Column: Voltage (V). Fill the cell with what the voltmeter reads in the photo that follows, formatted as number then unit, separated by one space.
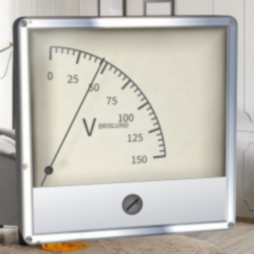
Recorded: 45 V
